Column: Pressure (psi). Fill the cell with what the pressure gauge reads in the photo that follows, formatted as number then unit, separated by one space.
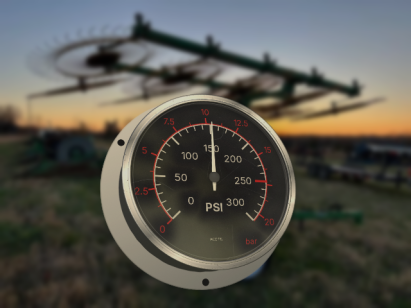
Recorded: 150 psi
